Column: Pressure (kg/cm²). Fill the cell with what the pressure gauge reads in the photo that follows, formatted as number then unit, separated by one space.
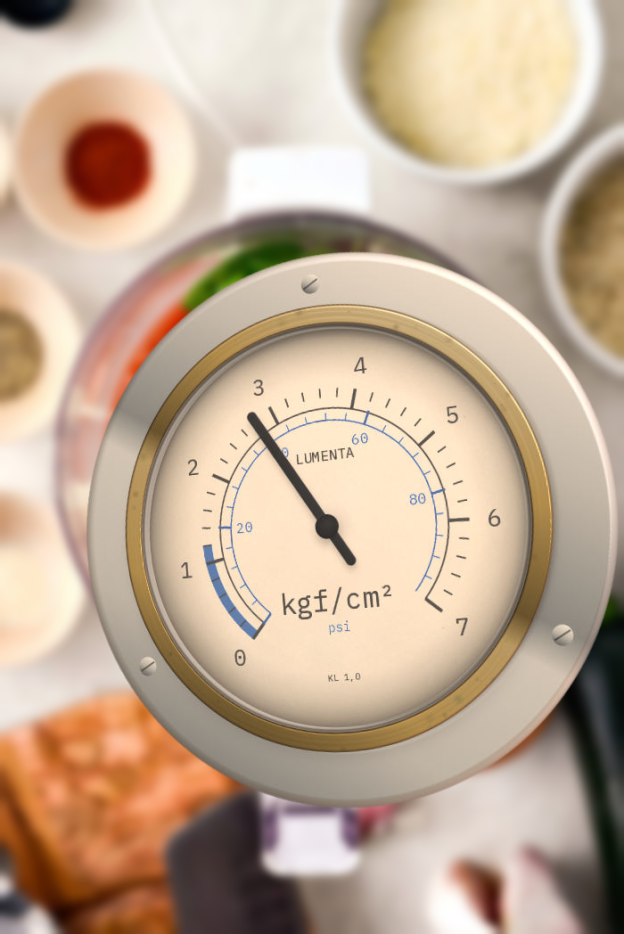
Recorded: 2.8 kg/cm²
